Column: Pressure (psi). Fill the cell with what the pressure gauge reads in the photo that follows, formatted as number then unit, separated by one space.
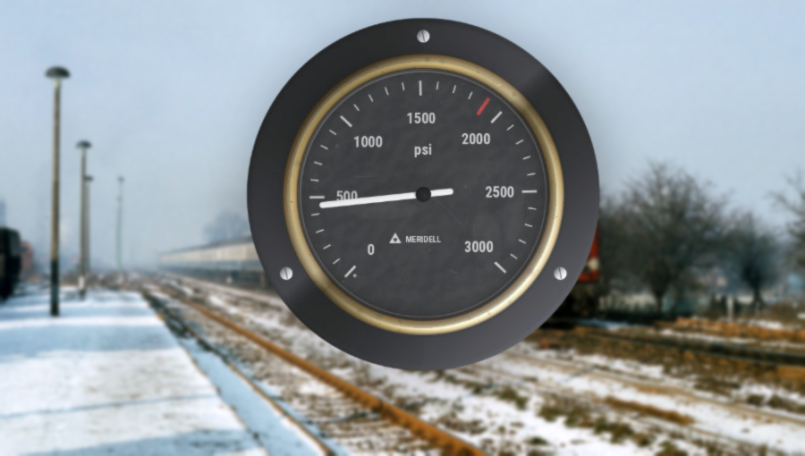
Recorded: 450 psi
